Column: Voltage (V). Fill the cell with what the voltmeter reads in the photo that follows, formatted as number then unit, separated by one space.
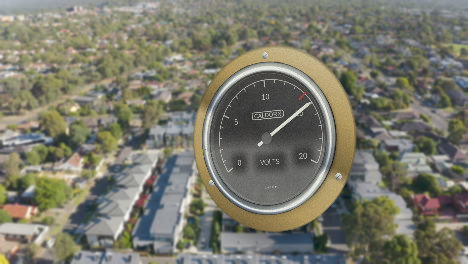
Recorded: 15 V
